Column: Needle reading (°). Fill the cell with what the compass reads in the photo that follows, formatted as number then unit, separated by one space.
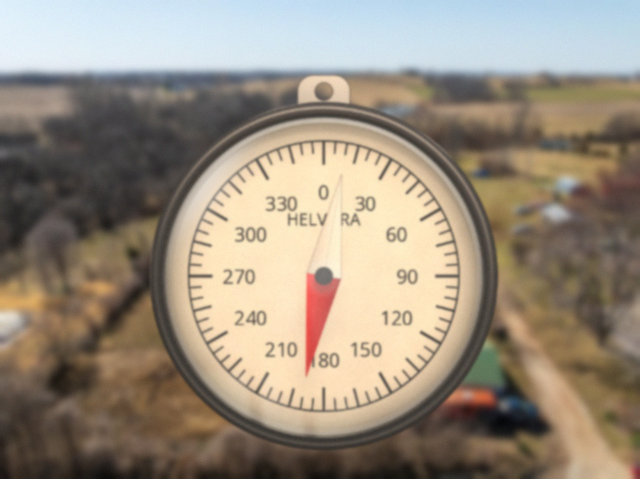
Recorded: 190 °
